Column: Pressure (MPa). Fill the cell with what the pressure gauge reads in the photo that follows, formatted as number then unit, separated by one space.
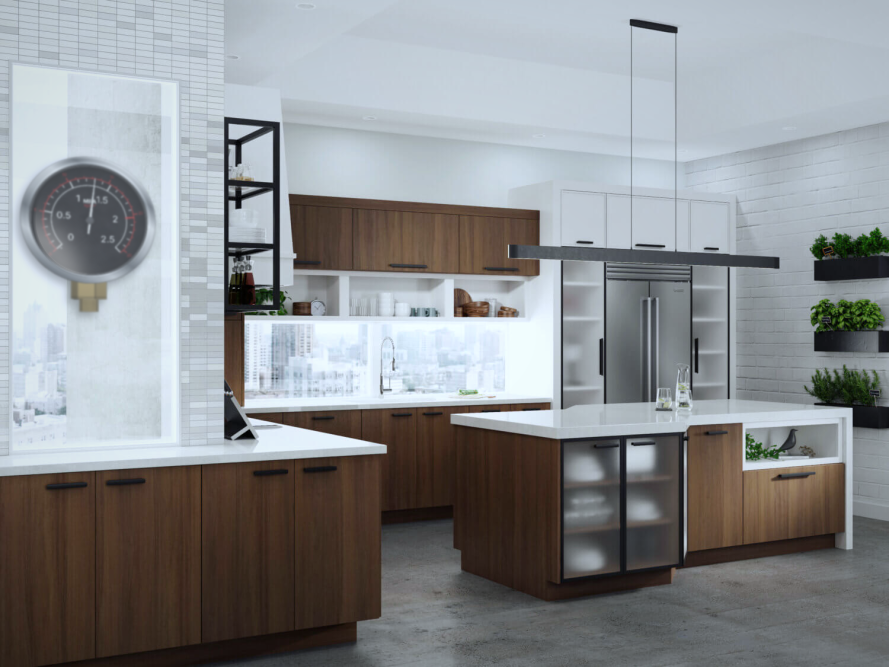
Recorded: 1.3 MPa
